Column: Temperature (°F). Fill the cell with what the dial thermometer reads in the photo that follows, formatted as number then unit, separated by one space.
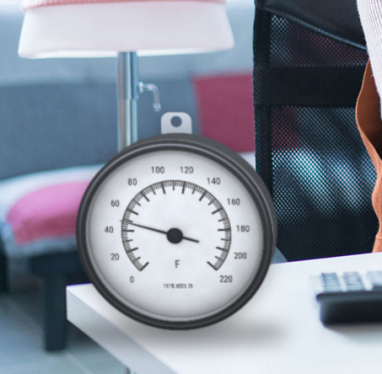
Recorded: 50 °F
